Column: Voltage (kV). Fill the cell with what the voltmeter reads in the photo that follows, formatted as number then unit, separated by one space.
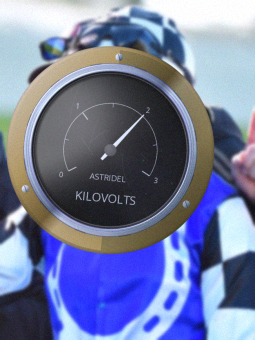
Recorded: 2 kV
